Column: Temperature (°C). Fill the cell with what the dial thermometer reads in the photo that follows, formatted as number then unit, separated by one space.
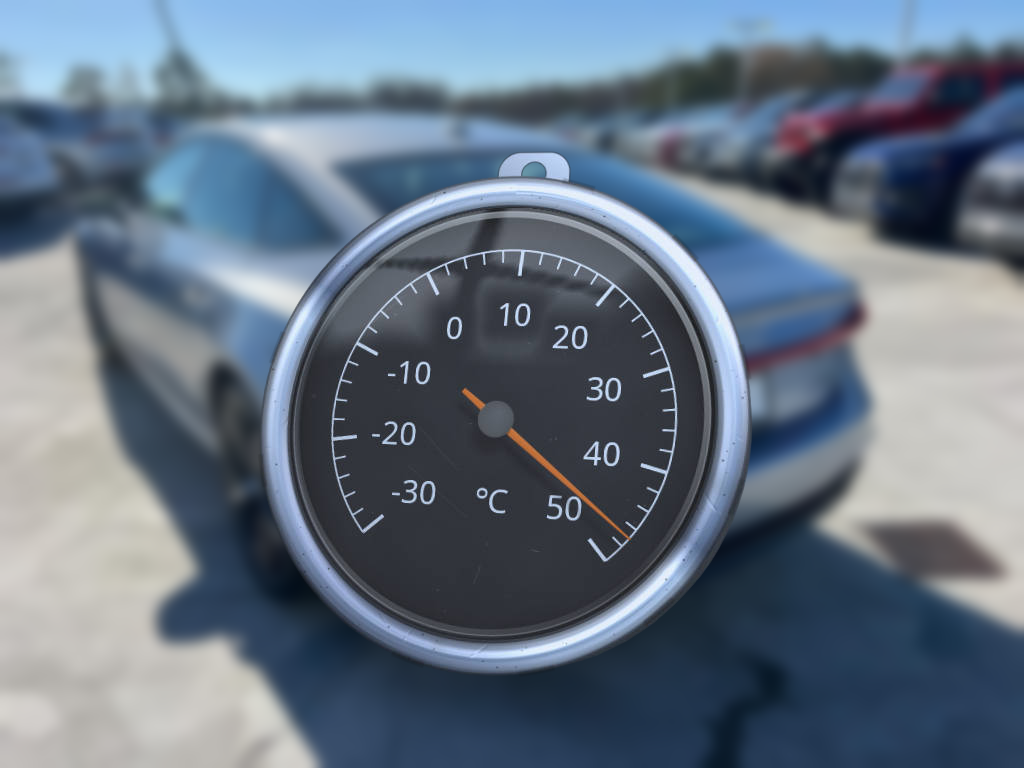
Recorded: 47 °C
